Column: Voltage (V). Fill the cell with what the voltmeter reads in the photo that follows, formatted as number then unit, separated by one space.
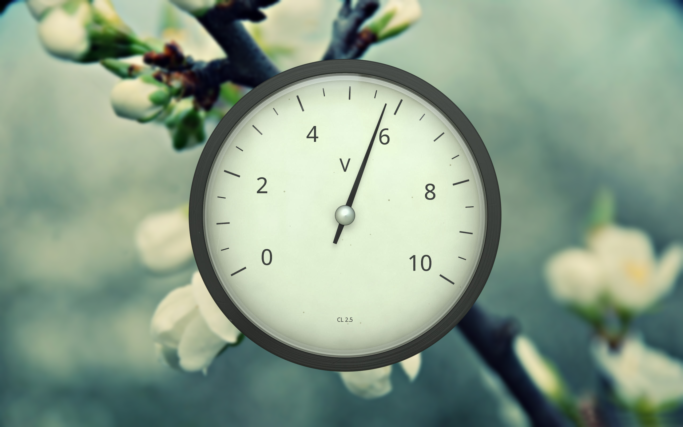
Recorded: 5.75 V
